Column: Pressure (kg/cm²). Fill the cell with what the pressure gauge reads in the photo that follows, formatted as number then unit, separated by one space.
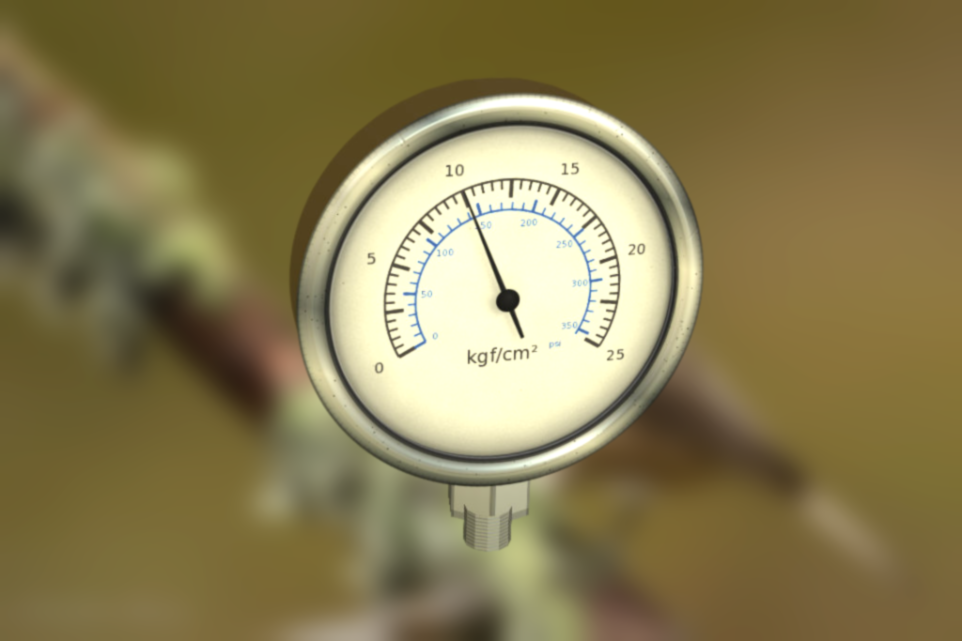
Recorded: 10 kg/cm²
